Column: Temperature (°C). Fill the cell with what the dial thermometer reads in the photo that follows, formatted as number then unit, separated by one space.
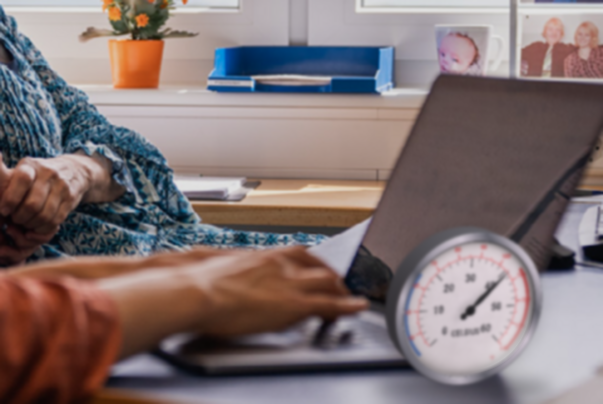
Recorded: 40 °C
